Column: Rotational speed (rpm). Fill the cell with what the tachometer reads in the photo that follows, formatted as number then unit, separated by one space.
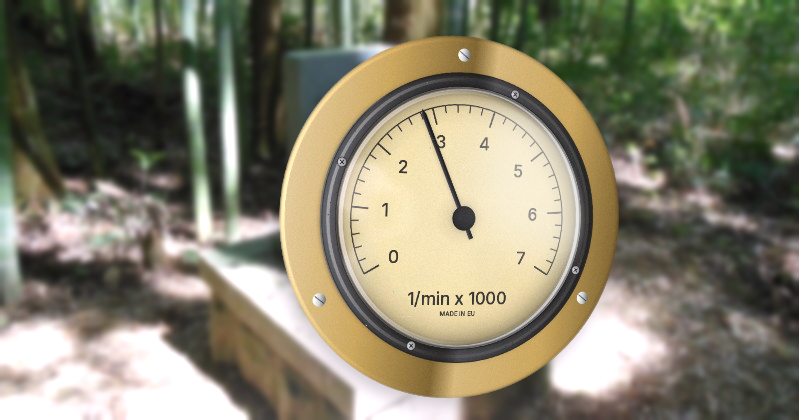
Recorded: 2800 rpm
